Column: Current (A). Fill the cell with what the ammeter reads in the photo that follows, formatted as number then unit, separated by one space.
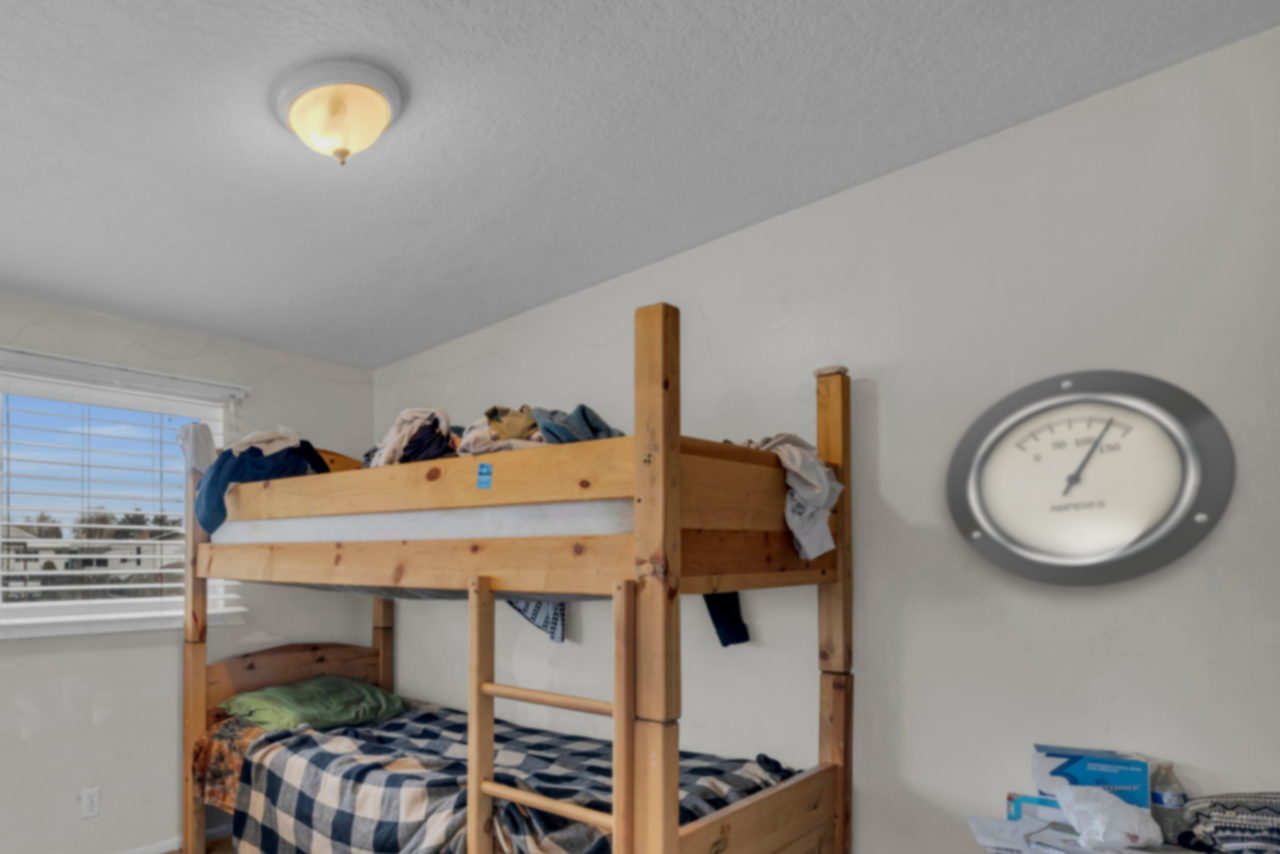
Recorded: 125 A
